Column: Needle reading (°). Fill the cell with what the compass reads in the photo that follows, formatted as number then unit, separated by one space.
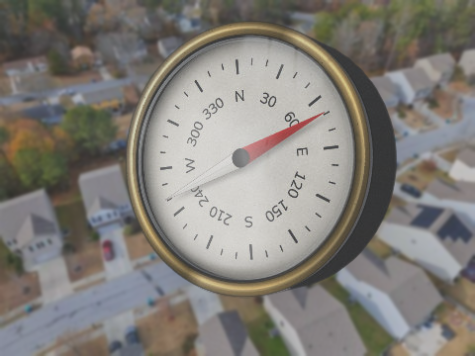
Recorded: 70 °
